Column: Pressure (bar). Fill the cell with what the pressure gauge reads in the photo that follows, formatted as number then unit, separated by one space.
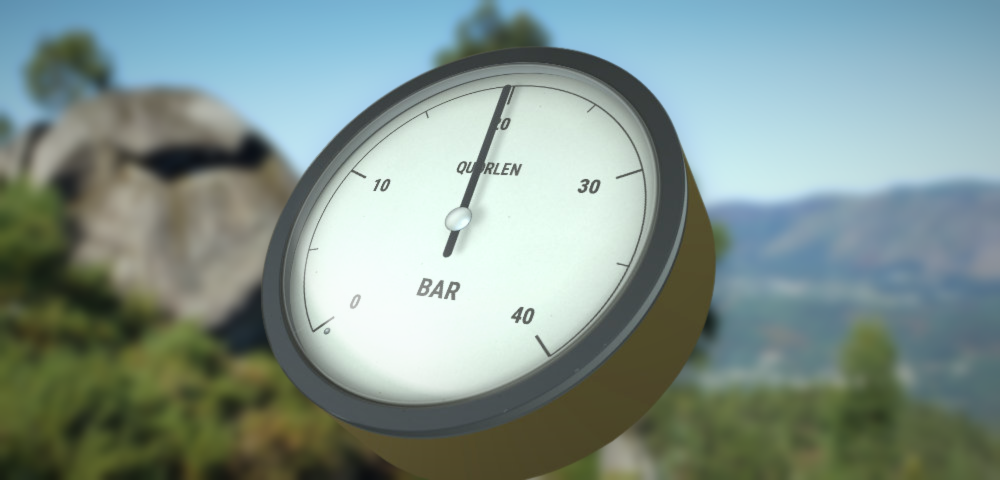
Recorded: 20 bar
